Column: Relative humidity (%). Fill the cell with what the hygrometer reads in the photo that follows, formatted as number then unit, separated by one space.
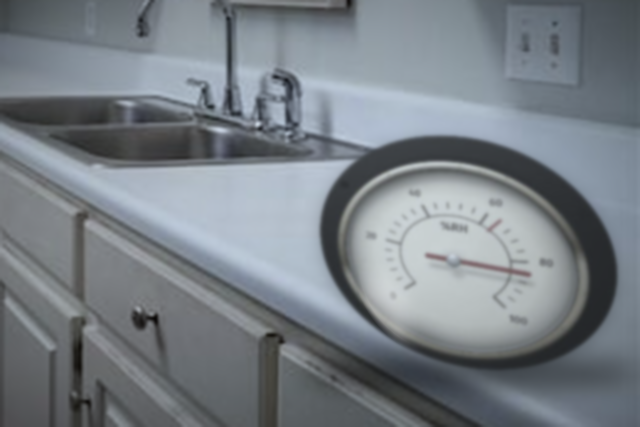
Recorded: 84 %
